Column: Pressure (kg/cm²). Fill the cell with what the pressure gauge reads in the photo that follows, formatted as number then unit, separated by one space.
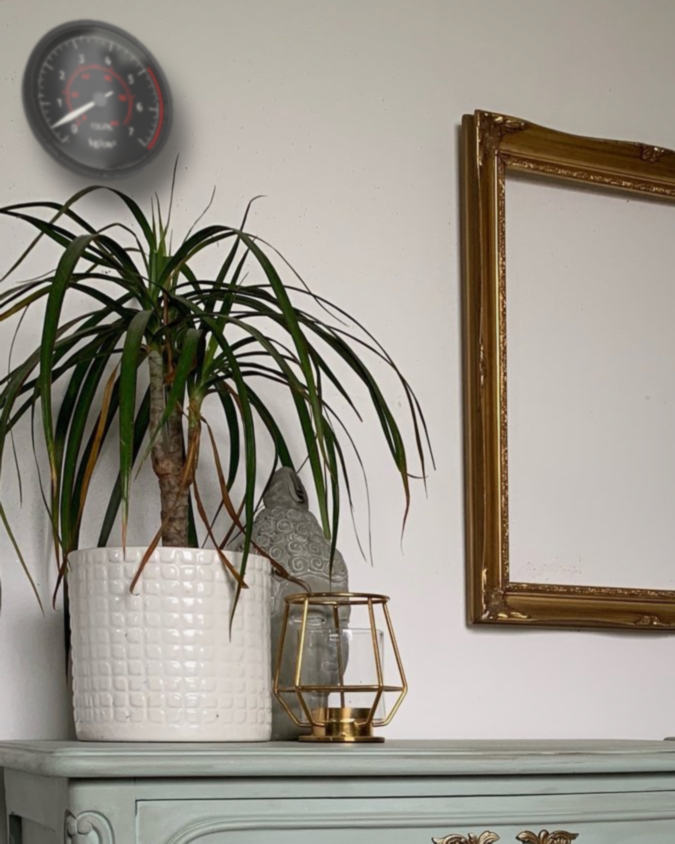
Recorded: 0.4 kg/cm²
